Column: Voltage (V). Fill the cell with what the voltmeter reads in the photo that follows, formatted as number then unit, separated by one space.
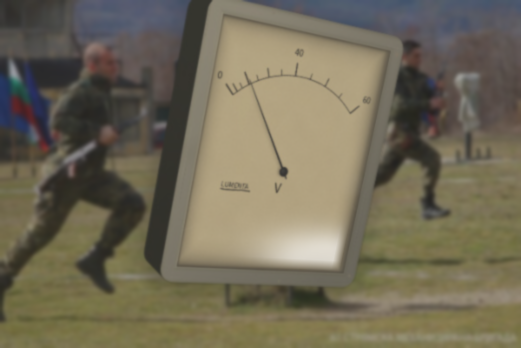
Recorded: 20 V
